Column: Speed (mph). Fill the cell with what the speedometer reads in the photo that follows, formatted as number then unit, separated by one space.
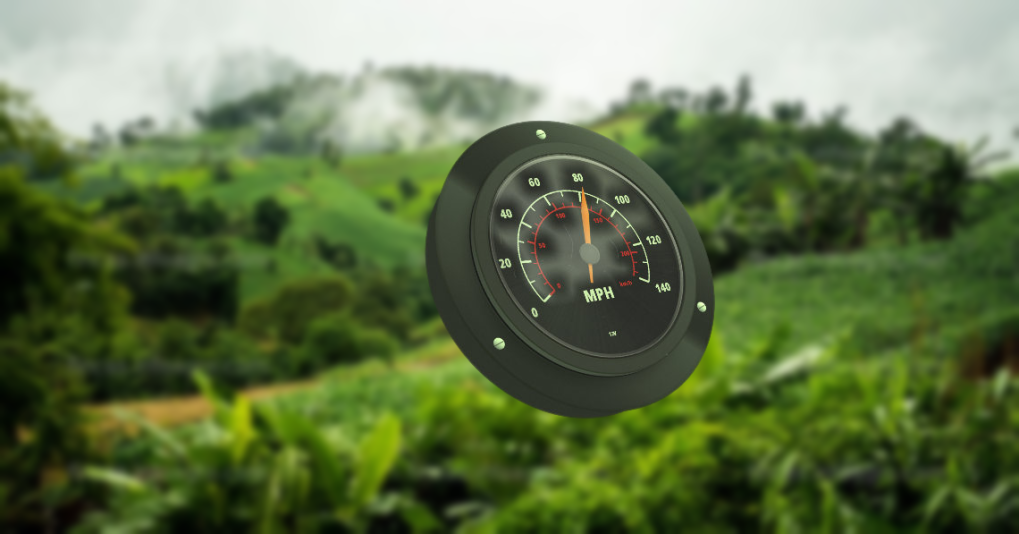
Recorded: 80 mph
